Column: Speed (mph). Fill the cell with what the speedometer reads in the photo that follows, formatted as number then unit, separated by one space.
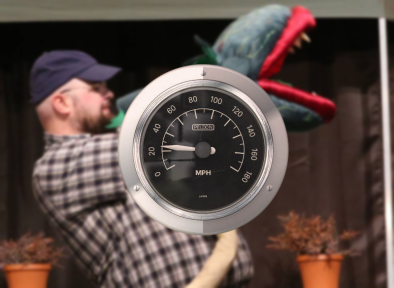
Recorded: 25 mph
